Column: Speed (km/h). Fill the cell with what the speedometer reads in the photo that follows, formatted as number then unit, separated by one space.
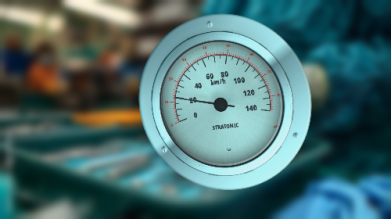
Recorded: 20 km/h
